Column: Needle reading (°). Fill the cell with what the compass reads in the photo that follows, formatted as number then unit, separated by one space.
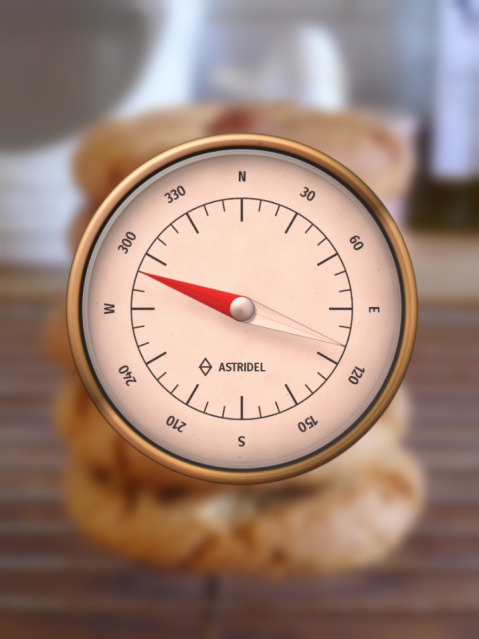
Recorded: 290 °
